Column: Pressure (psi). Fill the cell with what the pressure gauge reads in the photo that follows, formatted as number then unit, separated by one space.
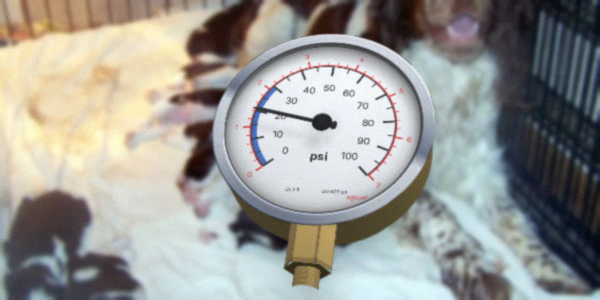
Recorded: 20 psi
